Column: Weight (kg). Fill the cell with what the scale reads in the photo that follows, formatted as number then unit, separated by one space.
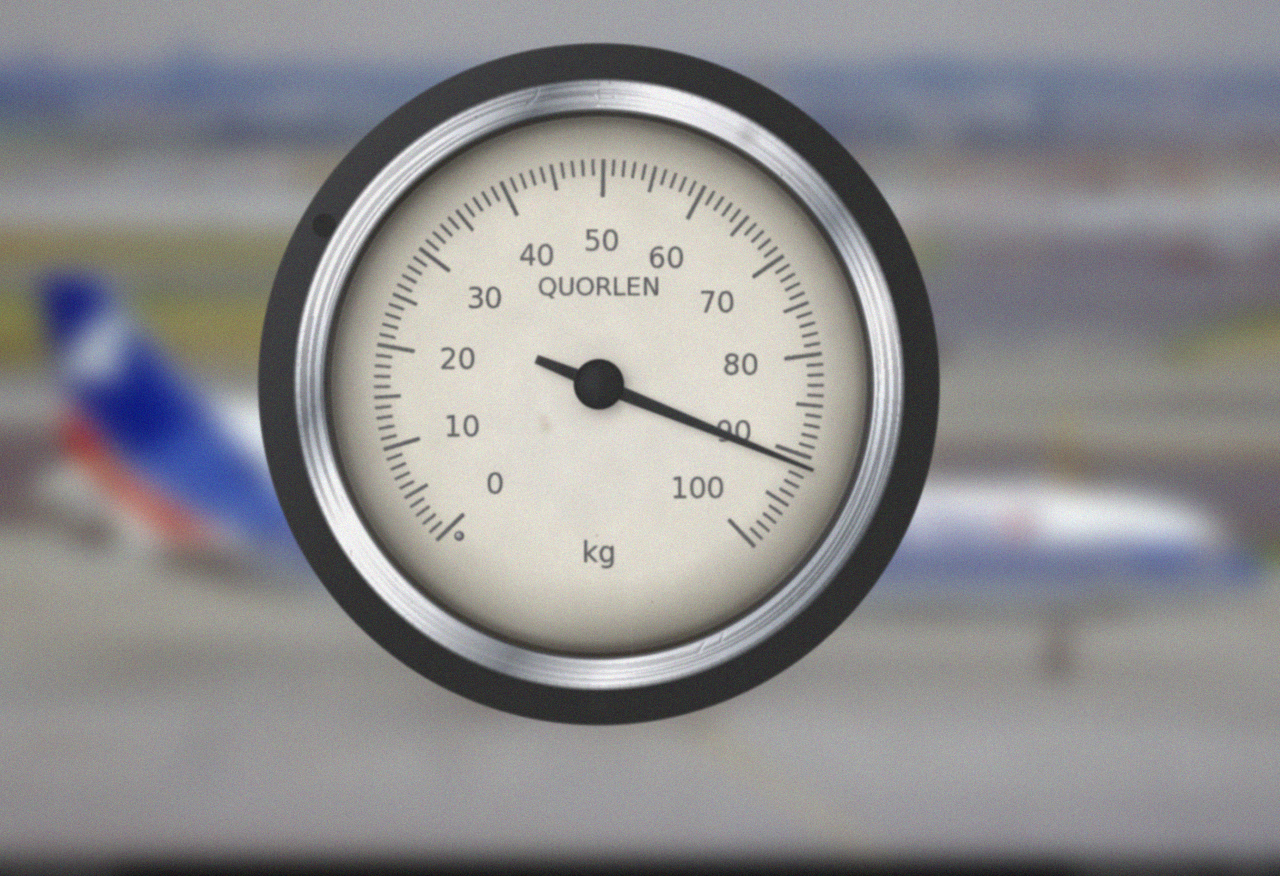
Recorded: 91 kg
